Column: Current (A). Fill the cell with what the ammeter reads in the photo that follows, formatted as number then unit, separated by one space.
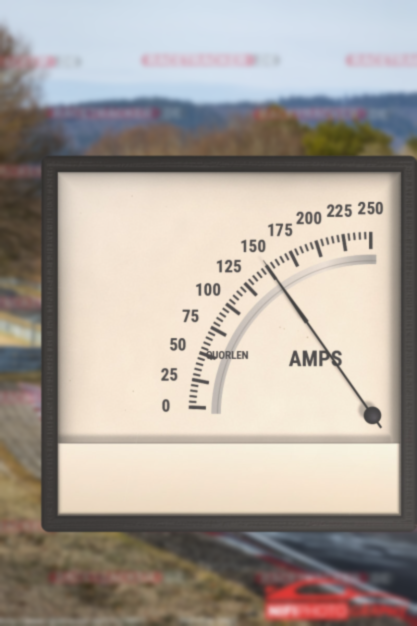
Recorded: 150 A
